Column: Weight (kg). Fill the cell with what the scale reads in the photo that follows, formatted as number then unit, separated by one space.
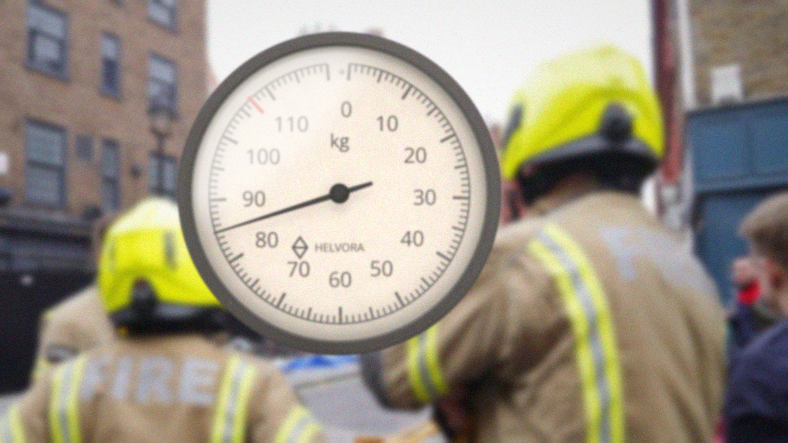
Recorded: 85 kg
